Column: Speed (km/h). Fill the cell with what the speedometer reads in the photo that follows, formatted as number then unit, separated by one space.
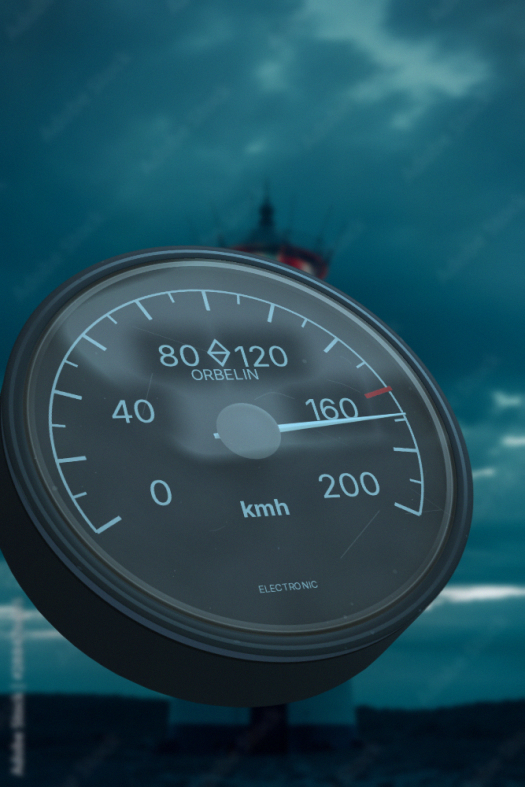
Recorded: 170 km/h
